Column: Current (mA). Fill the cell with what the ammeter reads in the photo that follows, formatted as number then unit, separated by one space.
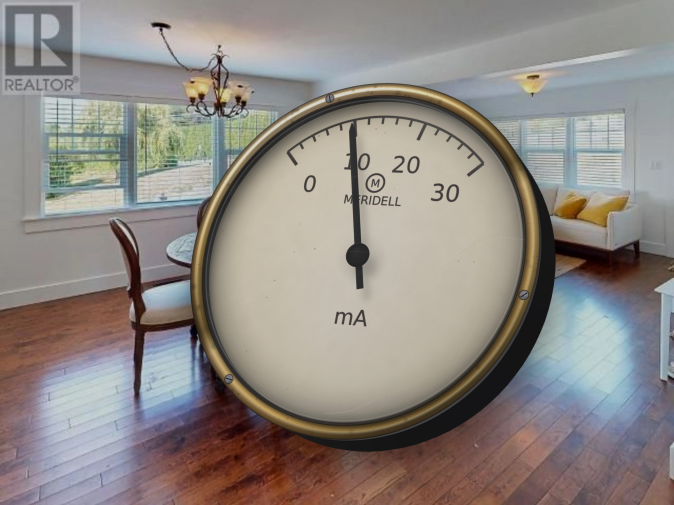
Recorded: 10 mA
